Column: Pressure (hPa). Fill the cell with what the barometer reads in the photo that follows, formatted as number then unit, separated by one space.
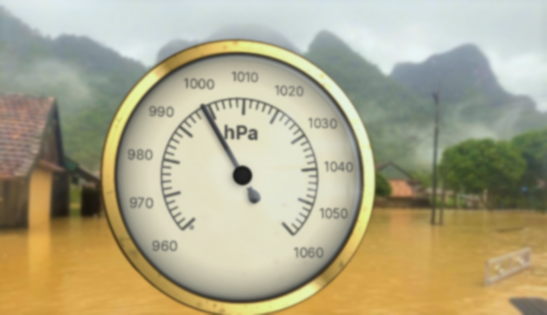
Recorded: 998 hPa
